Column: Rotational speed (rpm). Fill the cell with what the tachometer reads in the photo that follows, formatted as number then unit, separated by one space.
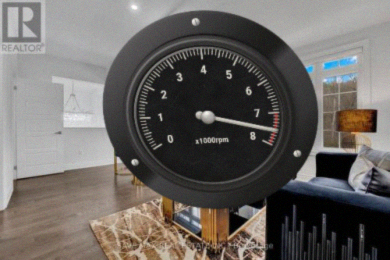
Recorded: 7500 rpm
